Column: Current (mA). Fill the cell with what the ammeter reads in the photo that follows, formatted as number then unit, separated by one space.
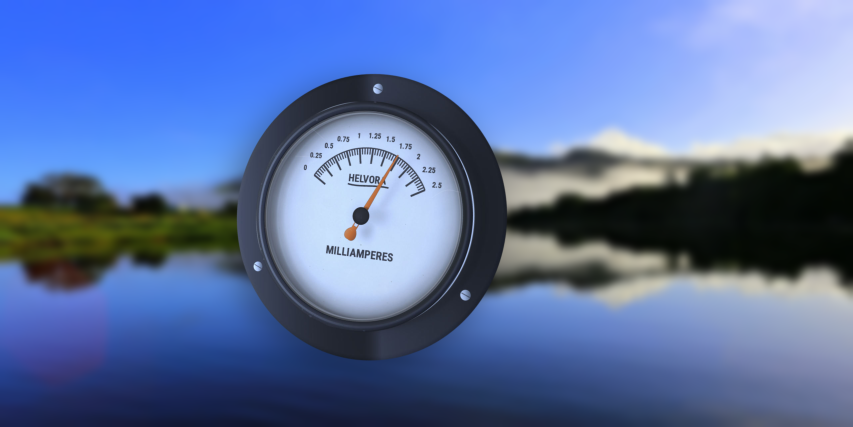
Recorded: 1.75 mA
